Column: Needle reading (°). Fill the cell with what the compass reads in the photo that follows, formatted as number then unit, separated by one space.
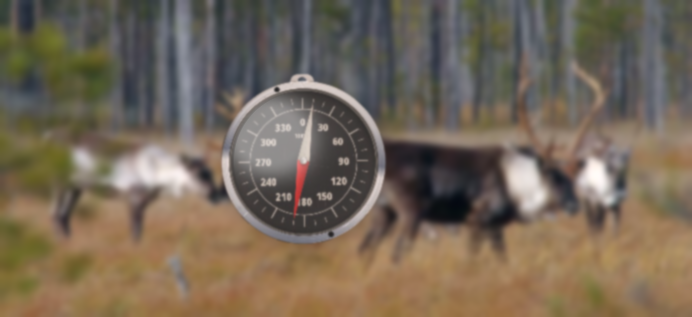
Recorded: 190 °
